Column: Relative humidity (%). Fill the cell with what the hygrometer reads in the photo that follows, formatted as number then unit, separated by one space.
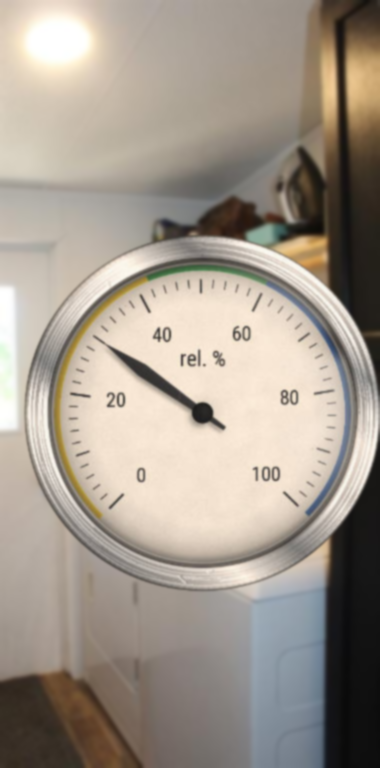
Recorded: 30 %
